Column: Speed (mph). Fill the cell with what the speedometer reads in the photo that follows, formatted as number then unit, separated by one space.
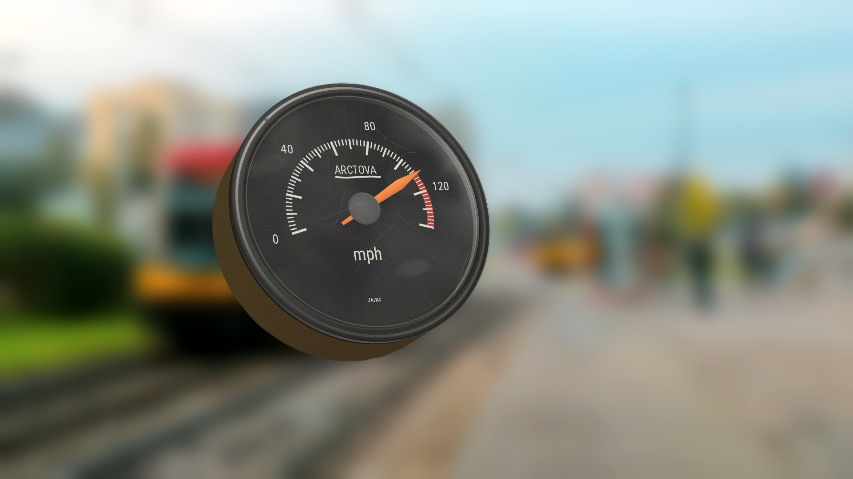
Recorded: 110 mph
